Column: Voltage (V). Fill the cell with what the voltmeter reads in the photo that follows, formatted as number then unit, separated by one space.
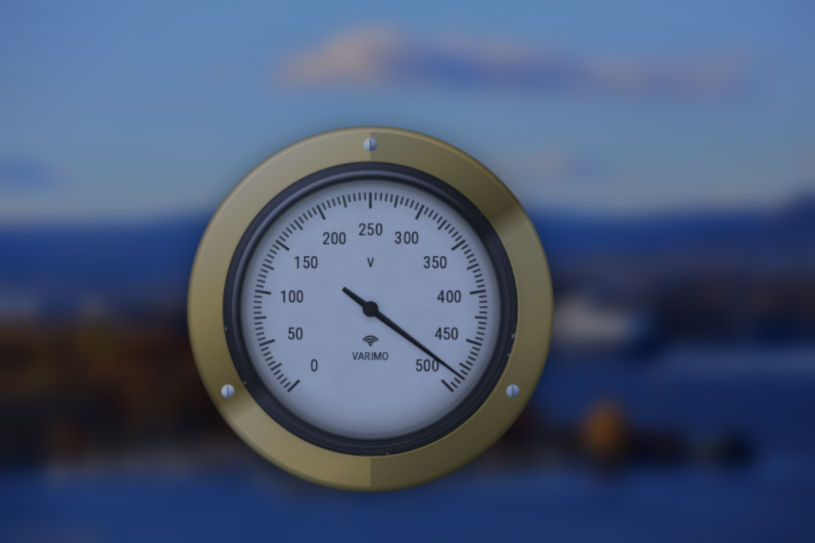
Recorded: 485 V
